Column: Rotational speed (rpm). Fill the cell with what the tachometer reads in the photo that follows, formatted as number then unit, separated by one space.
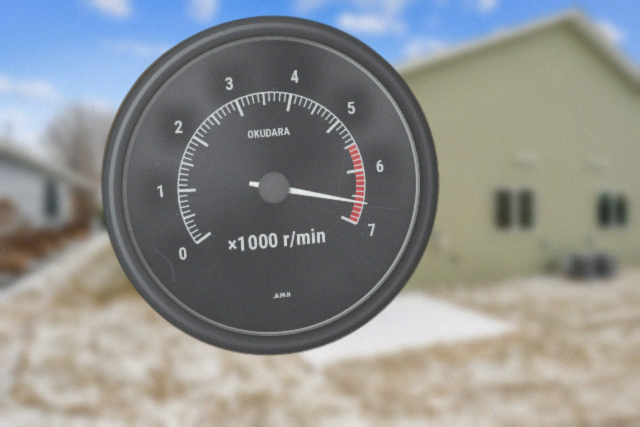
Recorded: 6600 rpm
